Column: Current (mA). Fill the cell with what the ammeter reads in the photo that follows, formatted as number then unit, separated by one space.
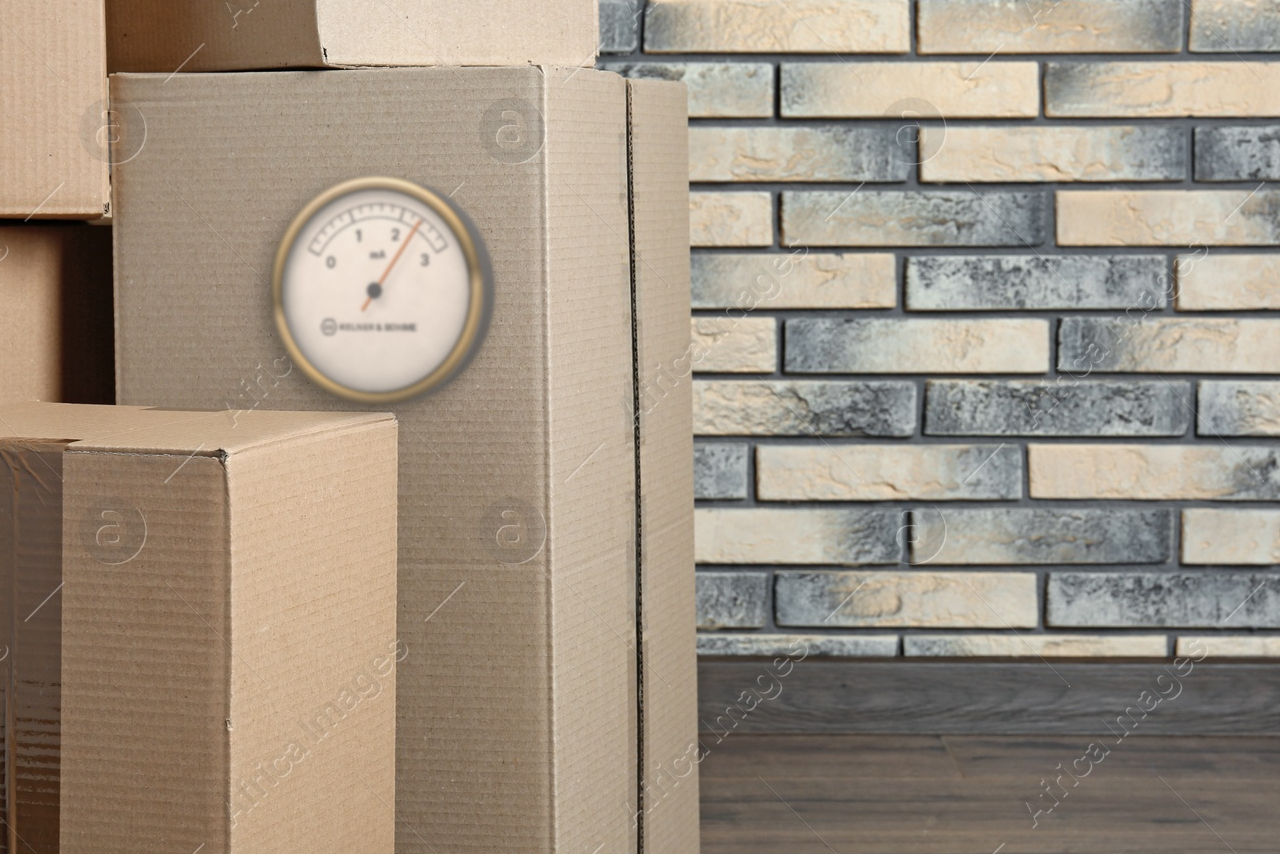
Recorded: 2.4 mA
